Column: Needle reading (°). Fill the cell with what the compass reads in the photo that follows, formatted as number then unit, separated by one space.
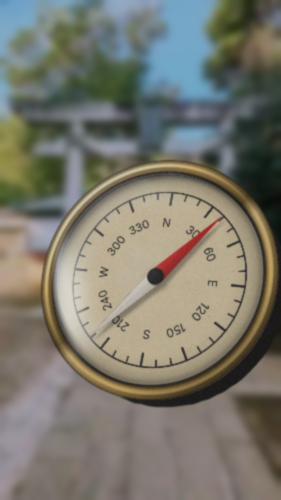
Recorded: 40 °
